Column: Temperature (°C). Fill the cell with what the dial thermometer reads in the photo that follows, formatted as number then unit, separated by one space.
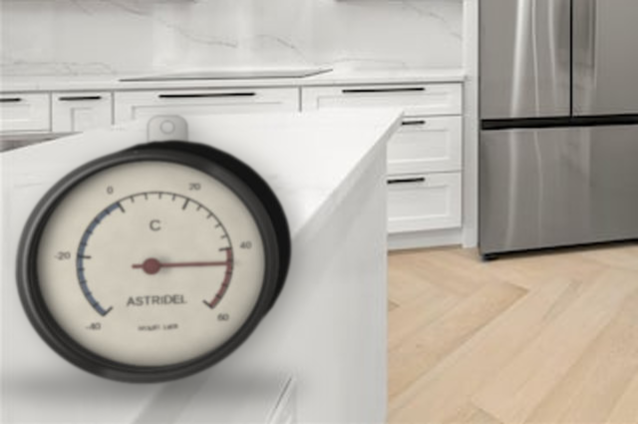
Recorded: 44 °C
